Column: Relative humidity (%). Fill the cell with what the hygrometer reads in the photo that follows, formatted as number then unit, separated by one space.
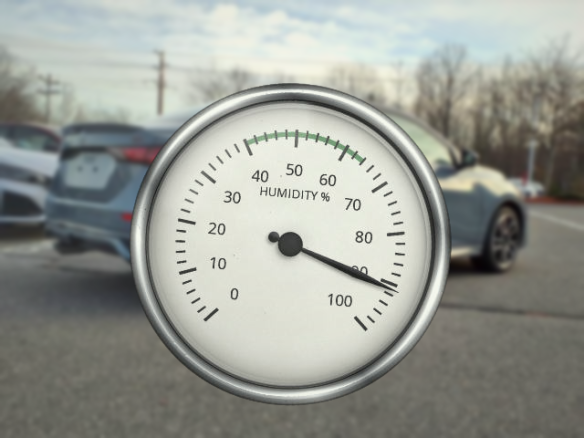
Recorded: 91 %
